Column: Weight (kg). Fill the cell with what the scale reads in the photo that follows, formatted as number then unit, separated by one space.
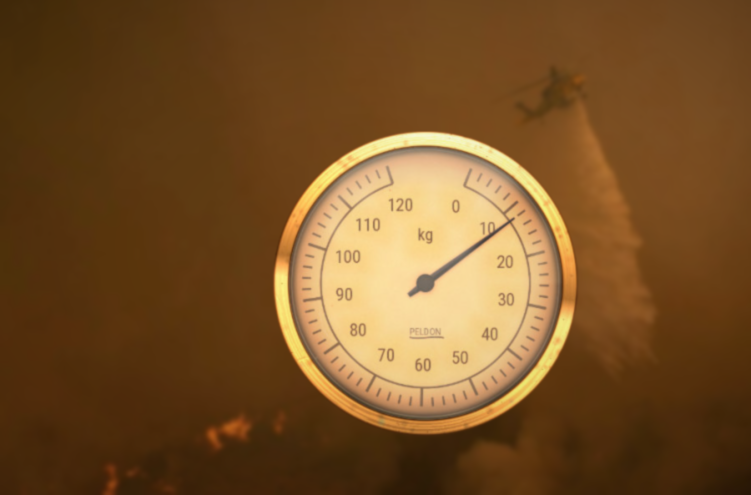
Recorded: 12 kg
